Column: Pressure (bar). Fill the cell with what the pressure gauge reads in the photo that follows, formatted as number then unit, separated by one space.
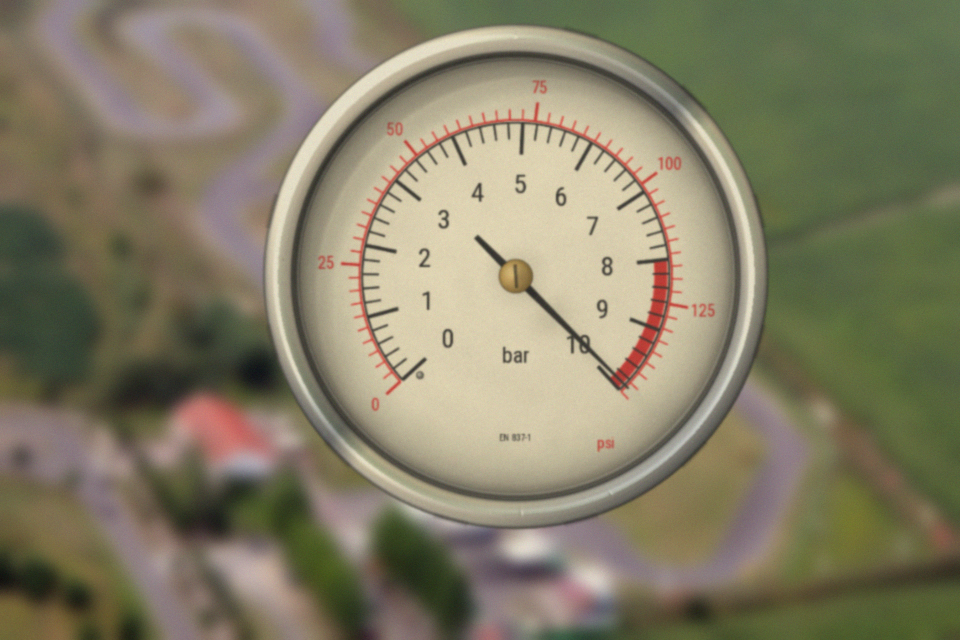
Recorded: 9.9 bar
